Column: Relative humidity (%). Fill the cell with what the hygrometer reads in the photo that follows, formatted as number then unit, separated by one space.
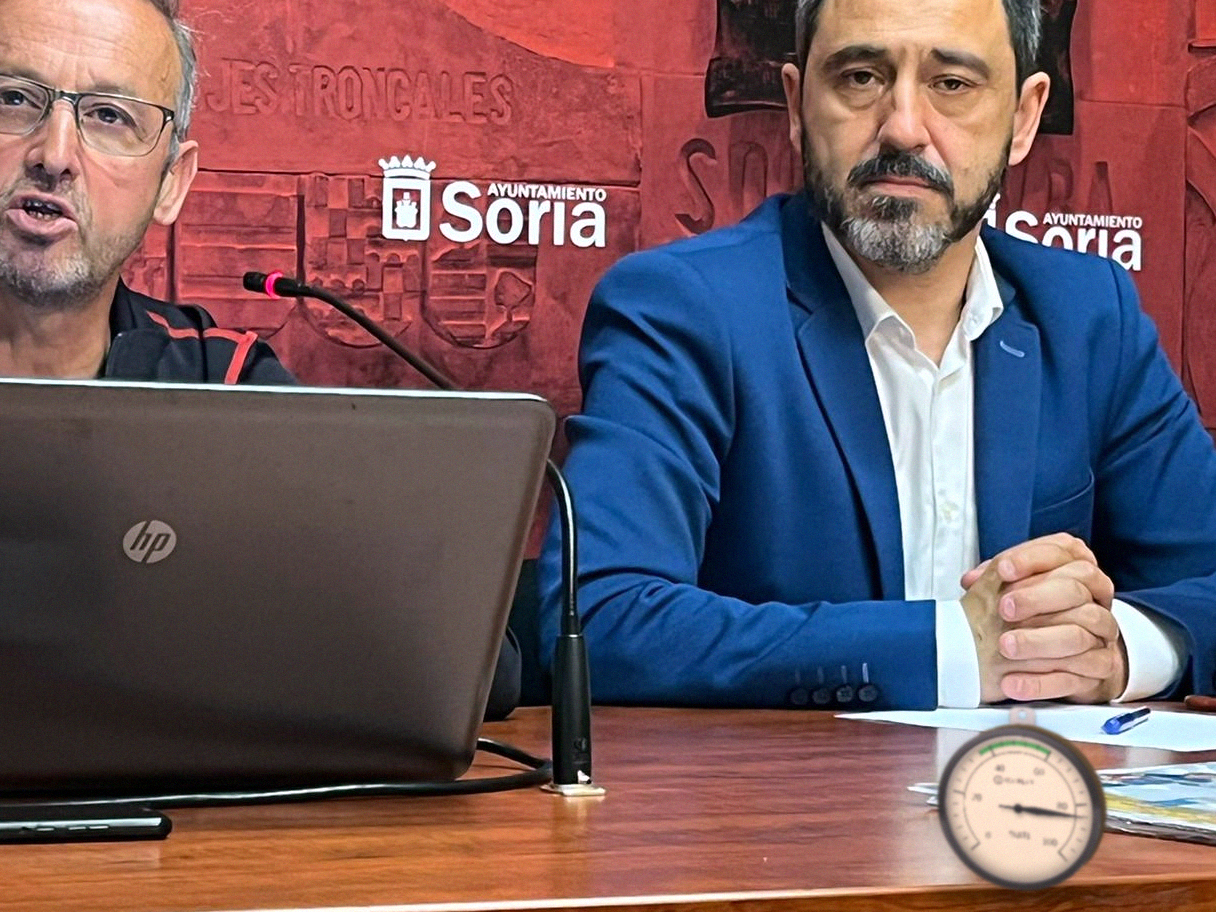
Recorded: 84 %
